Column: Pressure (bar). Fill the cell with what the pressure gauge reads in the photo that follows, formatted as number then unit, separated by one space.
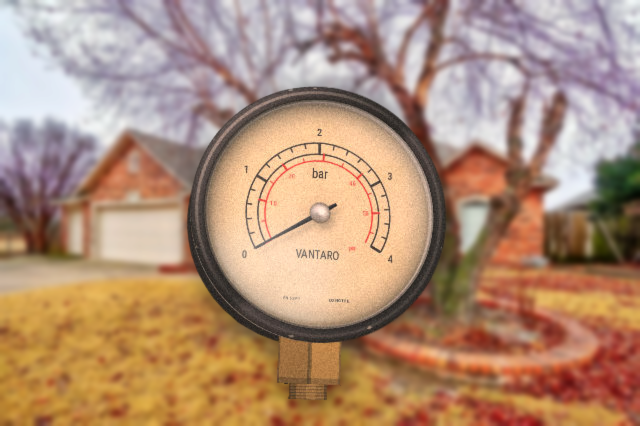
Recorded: 0 bar
